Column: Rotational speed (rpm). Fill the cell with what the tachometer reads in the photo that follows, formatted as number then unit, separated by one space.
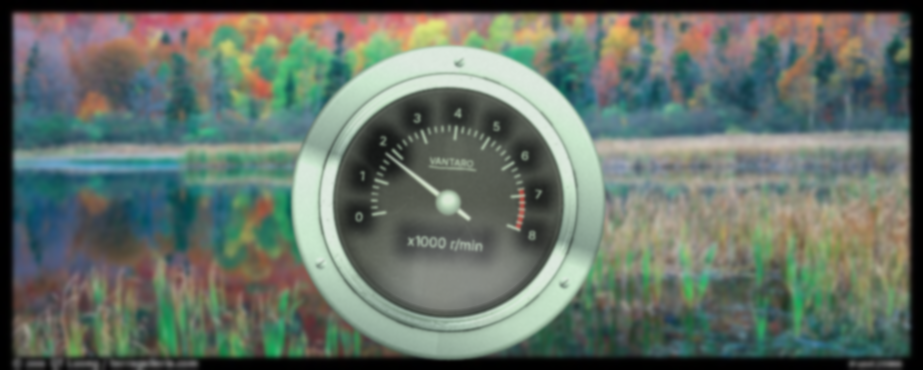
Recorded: 1800 rpm
